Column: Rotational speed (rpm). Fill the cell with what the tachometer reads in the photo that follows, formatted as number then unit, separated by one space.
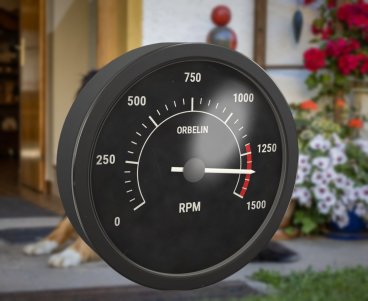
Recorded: 1350 rpm
